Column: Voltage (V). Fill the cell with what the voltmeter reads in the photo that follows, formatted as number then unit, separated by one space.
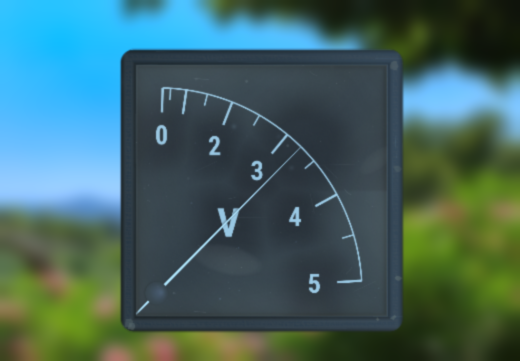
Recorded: 3.25 V
